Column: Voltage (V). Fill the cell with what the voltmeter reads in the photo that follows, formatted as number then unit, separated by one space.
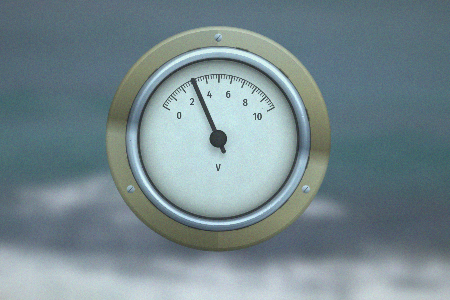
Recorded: 3 V
